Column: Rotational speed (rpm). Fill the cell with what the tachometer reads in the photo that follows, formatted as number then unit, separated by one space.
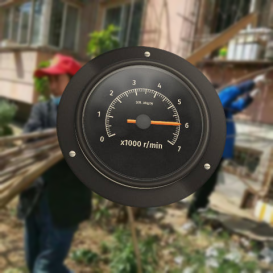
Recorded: 6000 rpm
